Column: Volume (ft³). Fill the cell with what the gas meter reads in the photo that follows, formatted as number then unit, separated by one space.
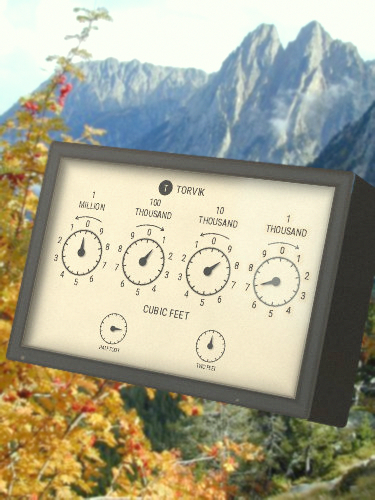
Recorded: 8700 ft³
